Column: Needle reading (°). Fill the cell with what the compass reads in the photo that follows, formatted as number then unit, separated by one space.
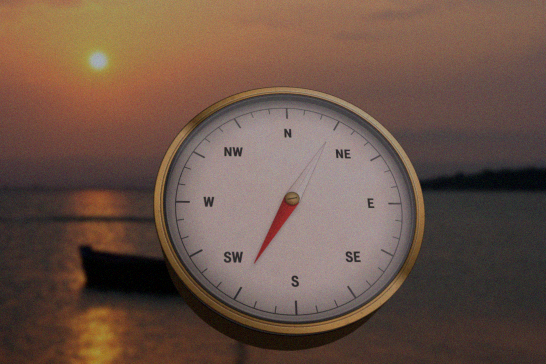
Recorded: 210 °
